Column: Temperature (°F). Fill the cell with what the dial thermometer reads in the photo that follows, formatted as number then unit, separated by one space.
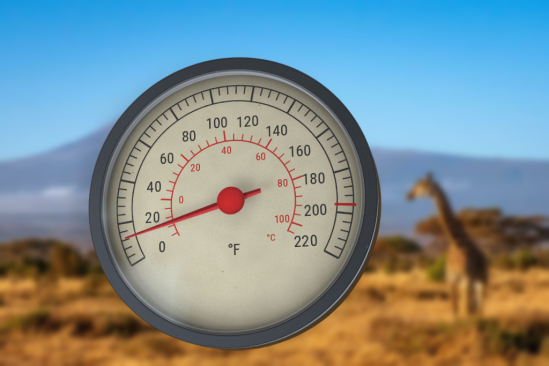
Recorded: 12 °F
